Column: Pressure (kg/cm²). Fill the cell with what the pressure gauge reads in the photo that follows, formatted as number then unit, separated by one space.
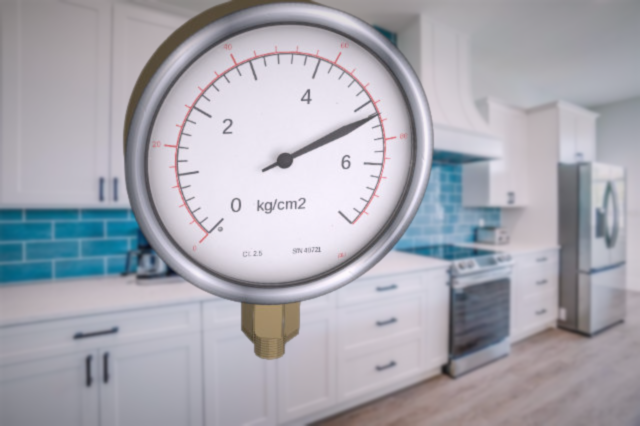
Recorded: 5.2 kg/cm²
